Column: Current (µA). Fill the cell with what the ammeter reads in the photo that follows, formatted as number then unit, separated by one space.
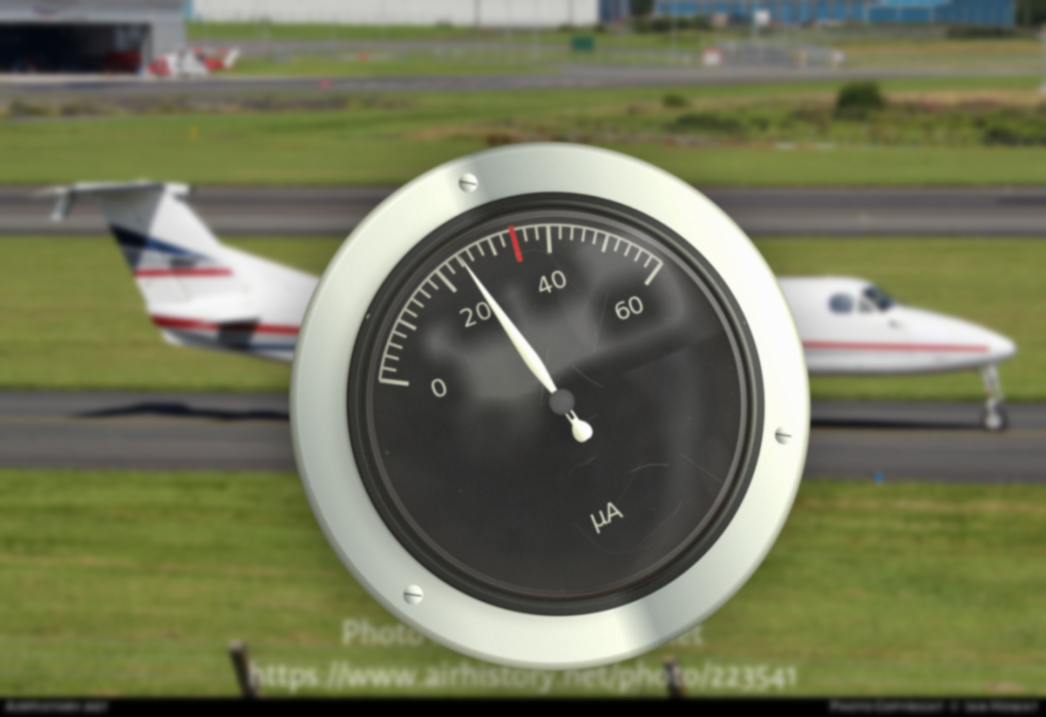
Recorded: 24 µA
